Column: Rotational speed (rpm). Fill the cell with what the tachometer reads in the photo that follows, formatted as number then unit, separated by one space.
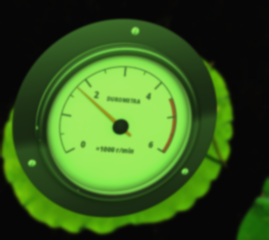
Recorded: 1750 rpm
